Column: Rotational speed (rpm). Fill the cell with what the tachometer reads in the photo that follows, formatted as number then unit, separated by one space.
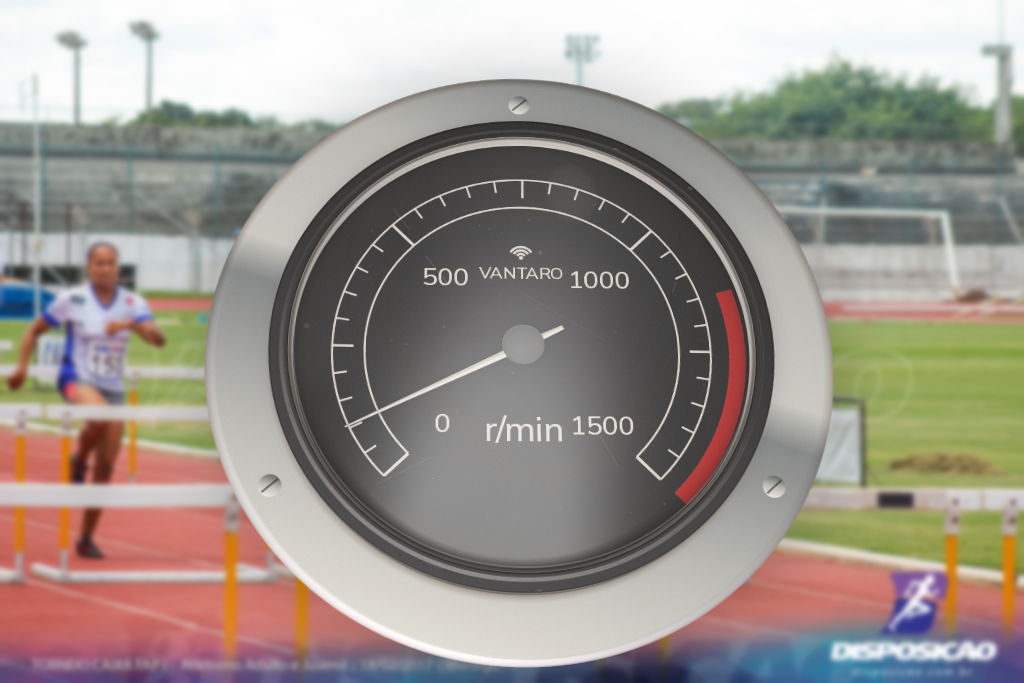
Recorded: 100 rpm
